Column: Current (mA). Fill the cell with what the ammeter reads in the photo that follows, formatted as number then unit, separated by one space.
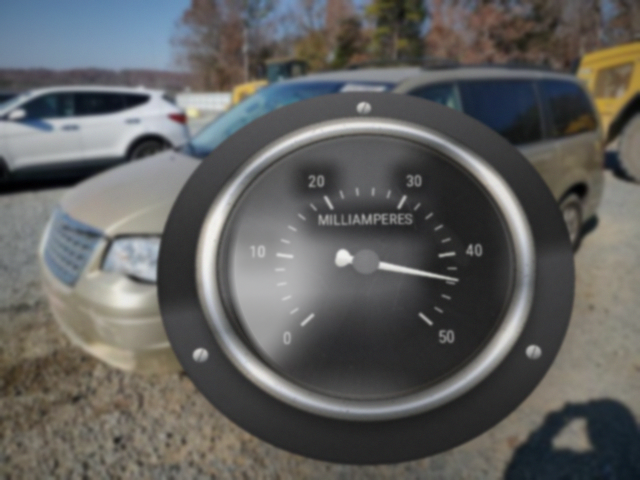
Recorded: 44 mA
